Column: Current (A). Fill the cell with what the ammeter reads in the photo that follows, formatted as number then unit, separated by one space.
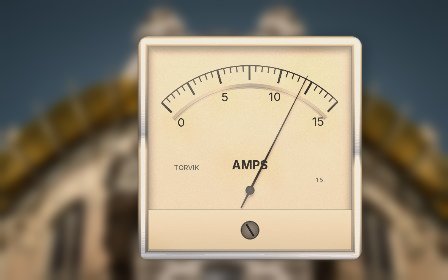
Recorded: 12 A
